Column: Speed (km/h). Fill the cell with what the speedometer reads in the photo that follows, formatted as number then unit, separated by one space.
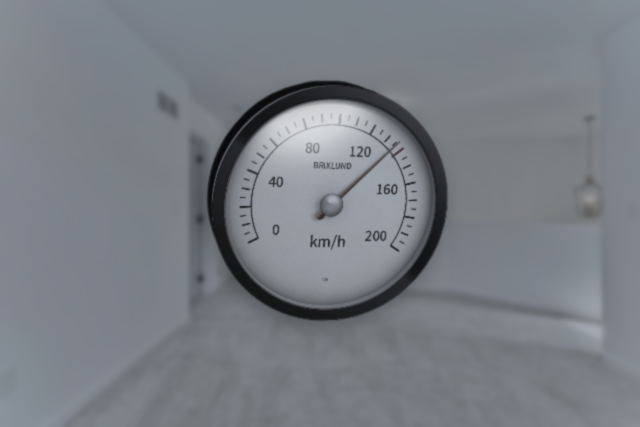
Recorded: 135 km/h
